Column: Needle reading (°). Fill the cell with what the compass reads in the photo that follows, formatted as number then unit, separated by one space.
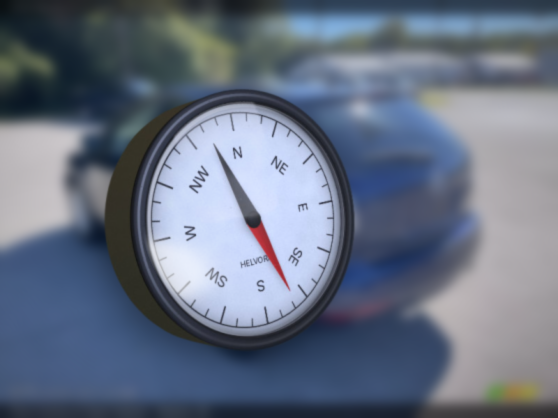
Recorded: 160 °
